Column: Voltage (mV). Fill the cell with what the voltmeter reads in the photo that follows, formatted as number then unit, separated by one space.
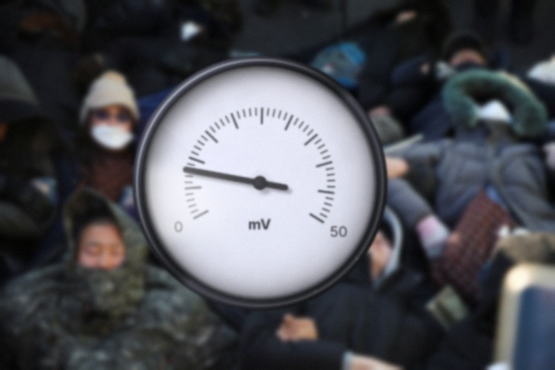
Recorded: 8 mV
